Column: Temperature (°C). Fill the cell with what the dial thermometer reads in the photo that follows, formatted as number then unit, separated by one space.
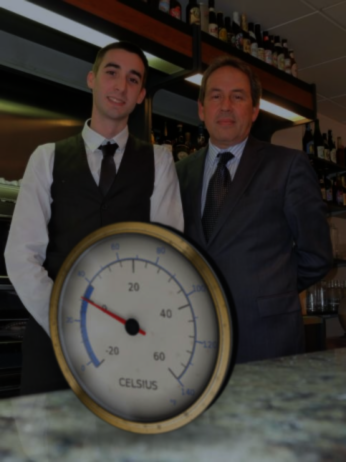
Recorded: 0 °C
